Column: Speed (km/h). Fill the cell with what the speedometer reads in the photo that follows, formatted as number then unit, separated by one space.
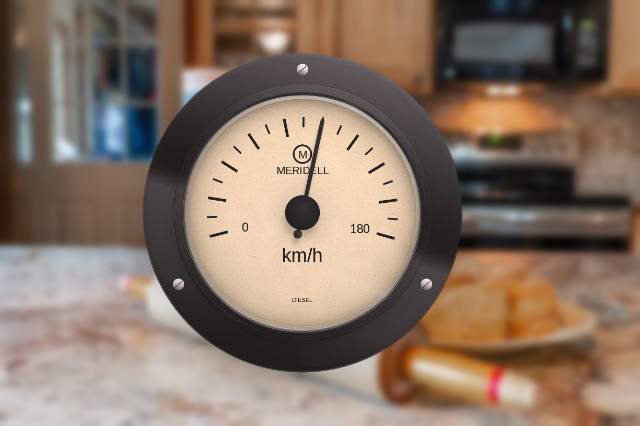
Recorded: 100 km/h
